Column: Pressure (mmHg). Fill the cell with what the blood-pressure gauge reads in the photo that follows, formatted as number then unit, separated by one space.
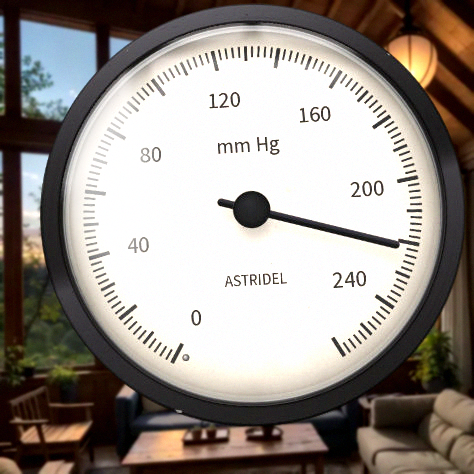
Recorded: 222 mmHg
